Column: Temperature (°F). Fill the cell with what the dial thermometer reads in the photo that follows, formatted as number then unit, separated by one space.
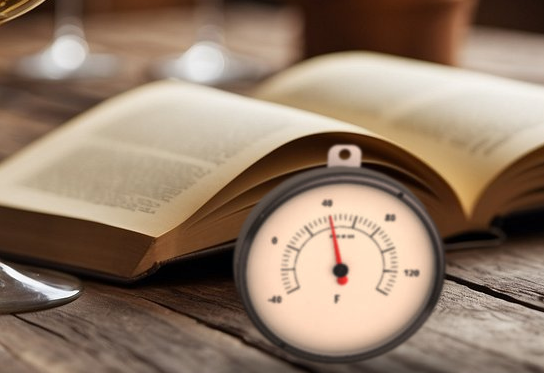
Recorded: 40 °F
